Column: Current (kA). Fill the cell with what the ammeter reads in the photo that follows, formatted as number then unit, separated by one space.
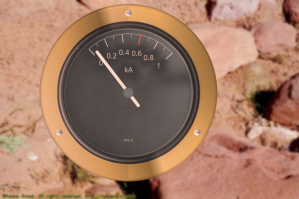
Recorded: 0.05 kA
